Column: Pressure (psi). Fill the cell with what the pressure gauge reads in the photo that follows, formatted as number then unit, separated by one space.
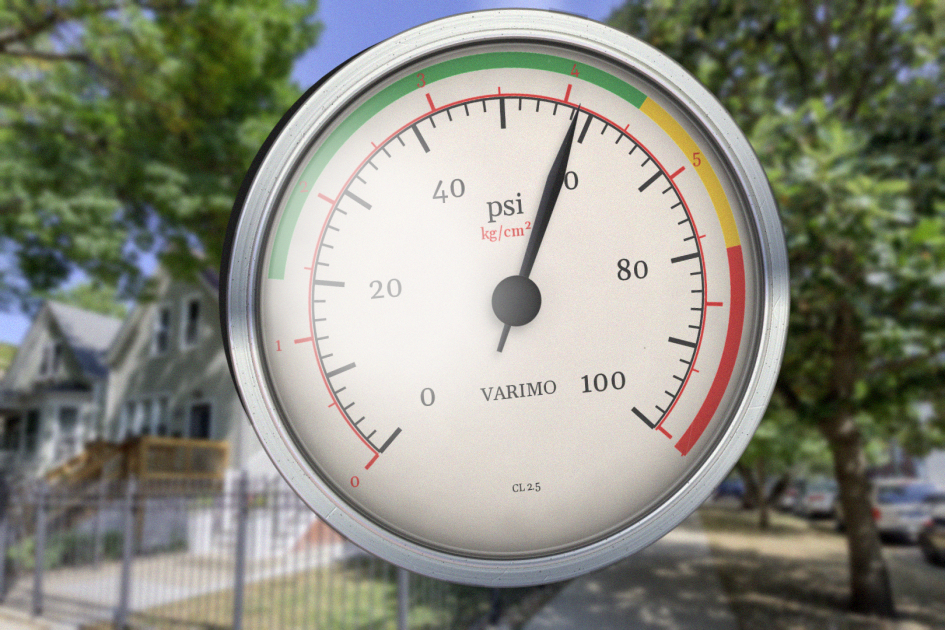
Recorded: 58 psi
